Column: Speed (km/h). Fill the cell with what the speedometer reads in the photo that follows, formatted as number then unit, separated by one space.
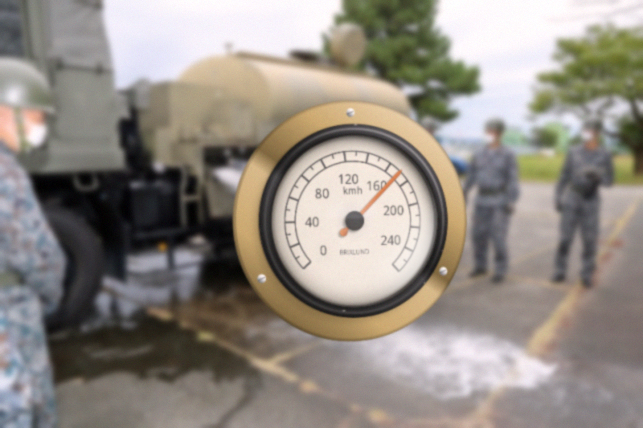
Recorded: 170 km/h
